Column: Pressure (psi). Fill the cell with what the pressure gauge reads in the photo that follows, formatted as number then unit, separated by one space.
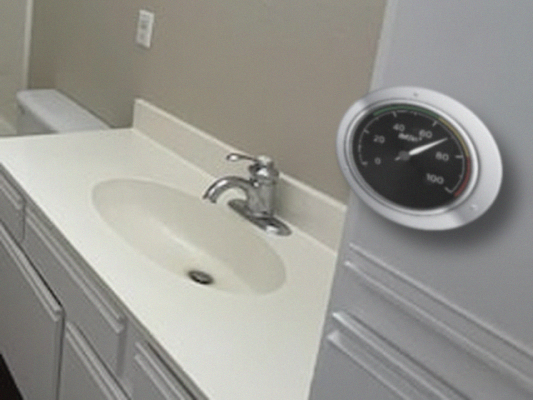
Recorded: 70 psi
